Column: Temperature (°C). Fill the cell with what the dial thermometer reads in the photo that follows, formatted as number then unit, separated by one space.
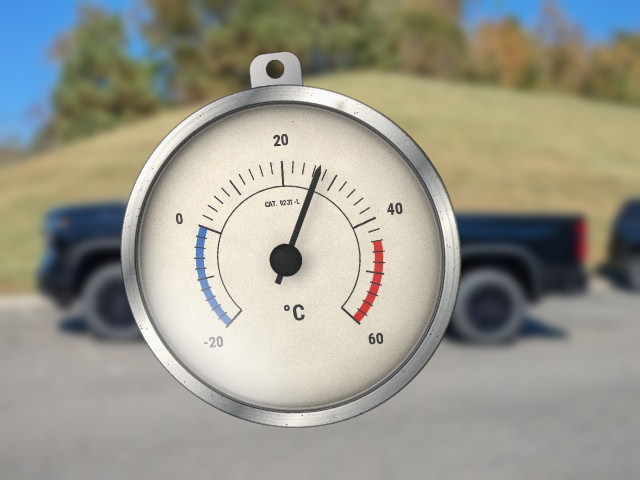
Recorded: 27 °C
